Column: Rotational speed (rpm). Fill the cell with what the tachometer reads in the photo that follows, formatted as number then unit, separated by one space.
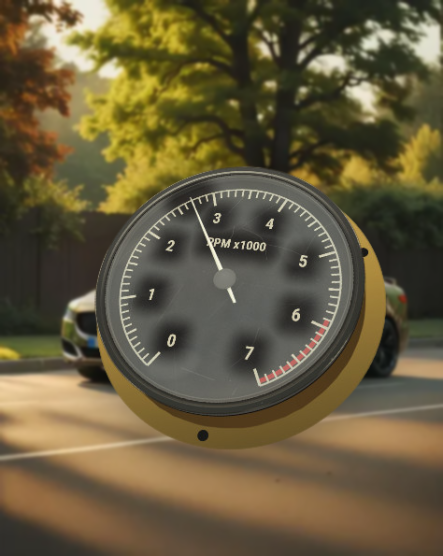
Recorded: 2700 rpm
